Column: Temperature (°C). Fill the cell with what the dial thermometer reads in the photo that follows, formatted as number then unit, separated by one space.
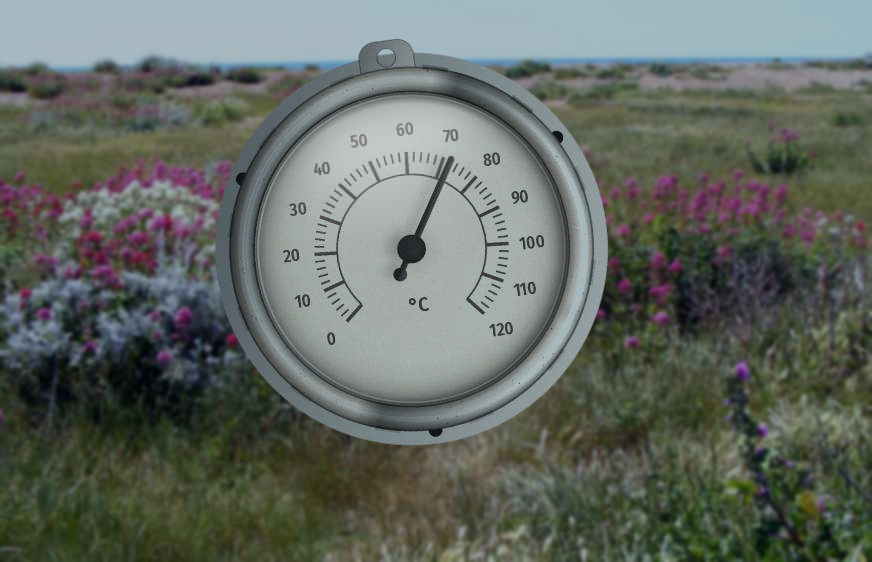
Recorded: 72 °C
